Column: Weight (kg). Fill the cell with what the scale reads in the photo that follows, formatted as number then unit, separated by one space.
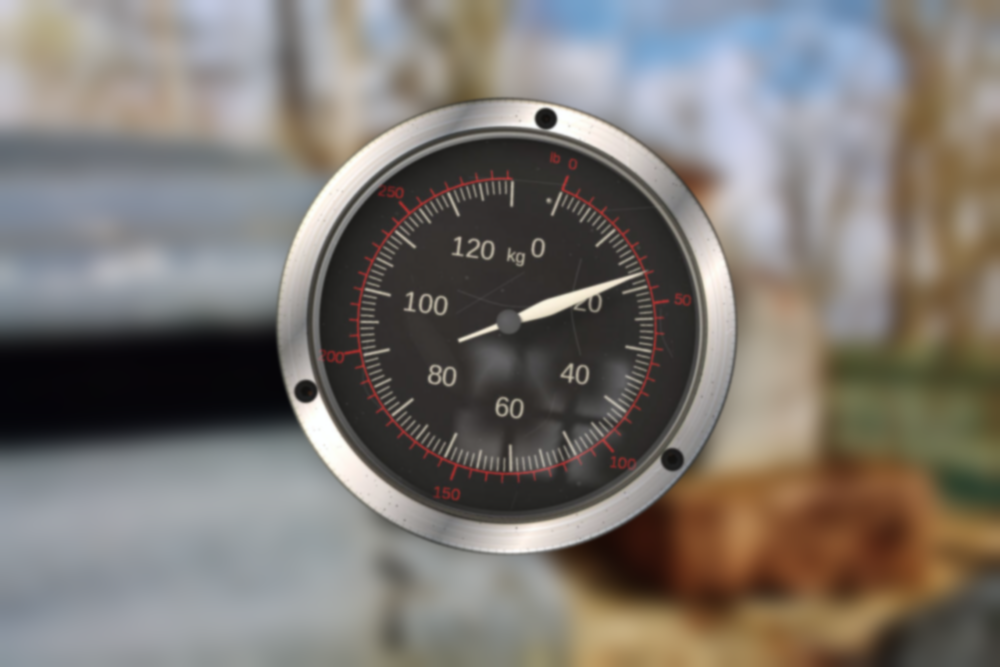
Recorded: 18 kg
